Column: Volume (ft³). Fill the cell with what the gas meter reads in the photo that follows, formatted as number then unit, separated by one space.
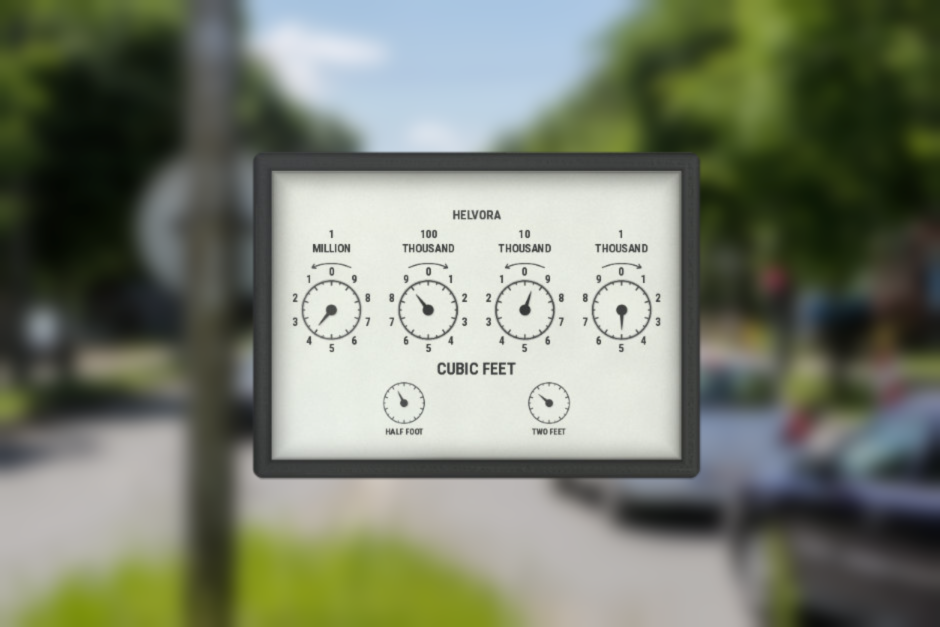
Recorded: 389500 ft³
